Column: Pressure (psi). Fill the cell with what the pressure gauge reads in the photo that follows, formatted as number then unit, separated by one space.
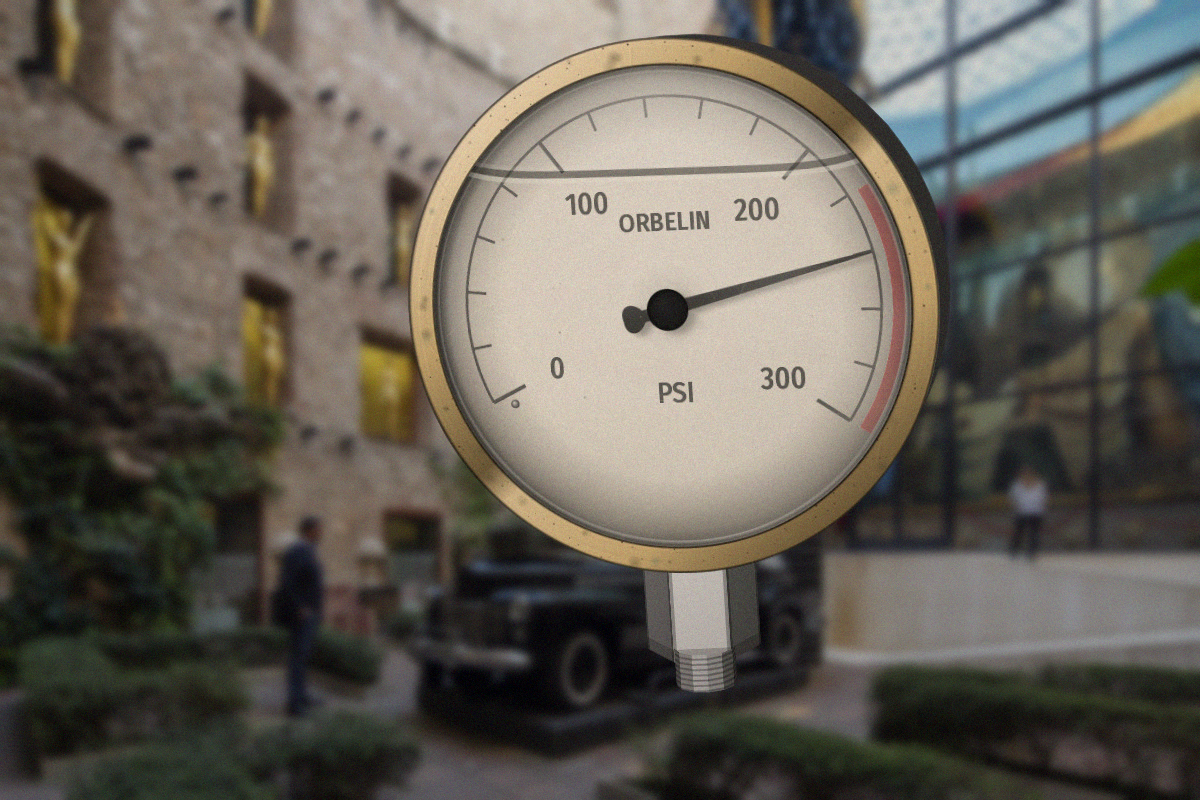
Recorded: 240 psi
